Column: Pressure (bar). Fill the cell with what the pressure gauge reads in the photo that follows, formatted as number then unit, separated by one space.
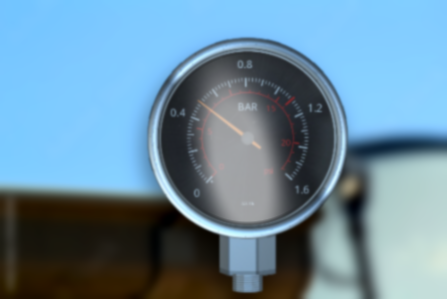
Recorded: 0.5 bar
